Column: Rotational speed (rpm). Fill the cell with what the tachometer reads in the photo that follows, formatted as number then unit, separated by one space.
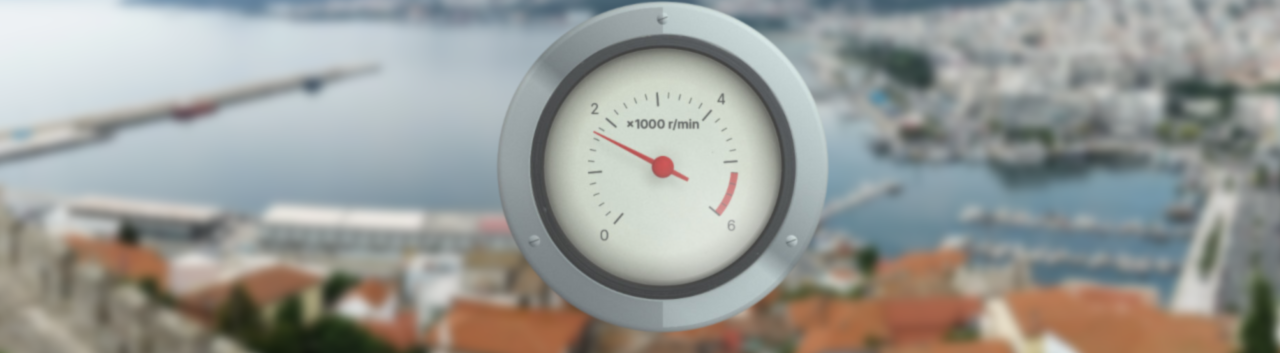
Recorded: 1700 rpm
